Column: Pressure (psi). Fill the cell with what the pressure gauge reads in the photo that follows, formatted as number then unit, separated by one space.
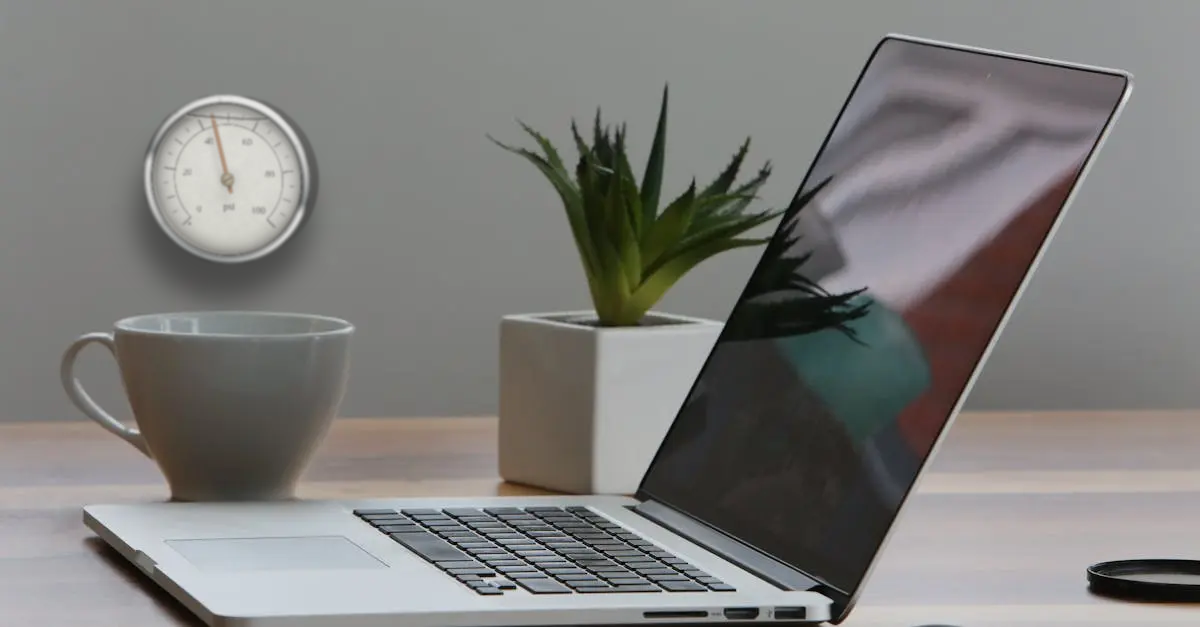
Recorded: 45 psi
